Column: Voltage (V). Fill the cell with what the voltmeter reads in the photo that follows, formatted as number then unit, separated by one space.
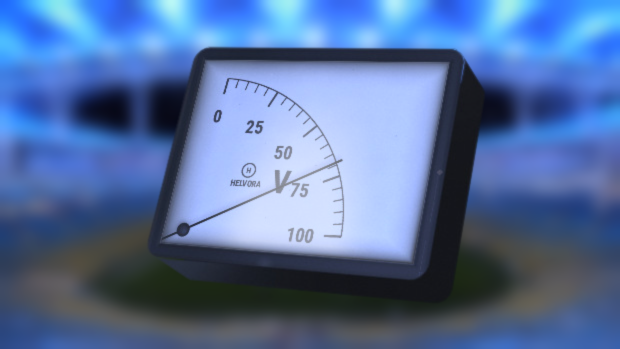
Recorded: 70 V
